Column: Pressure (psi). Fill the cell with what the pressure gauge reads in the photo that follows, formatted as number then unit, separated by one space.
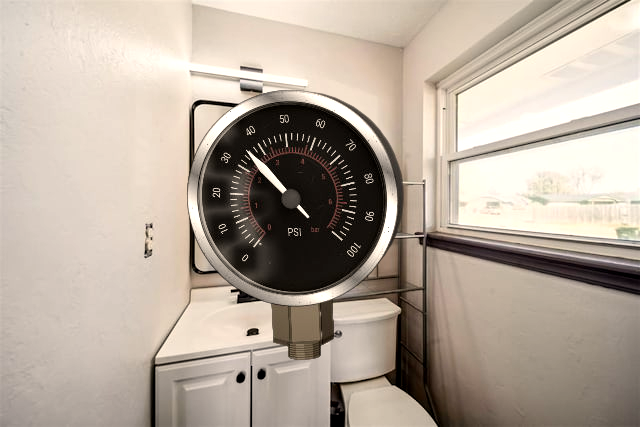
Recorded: 36 psi
